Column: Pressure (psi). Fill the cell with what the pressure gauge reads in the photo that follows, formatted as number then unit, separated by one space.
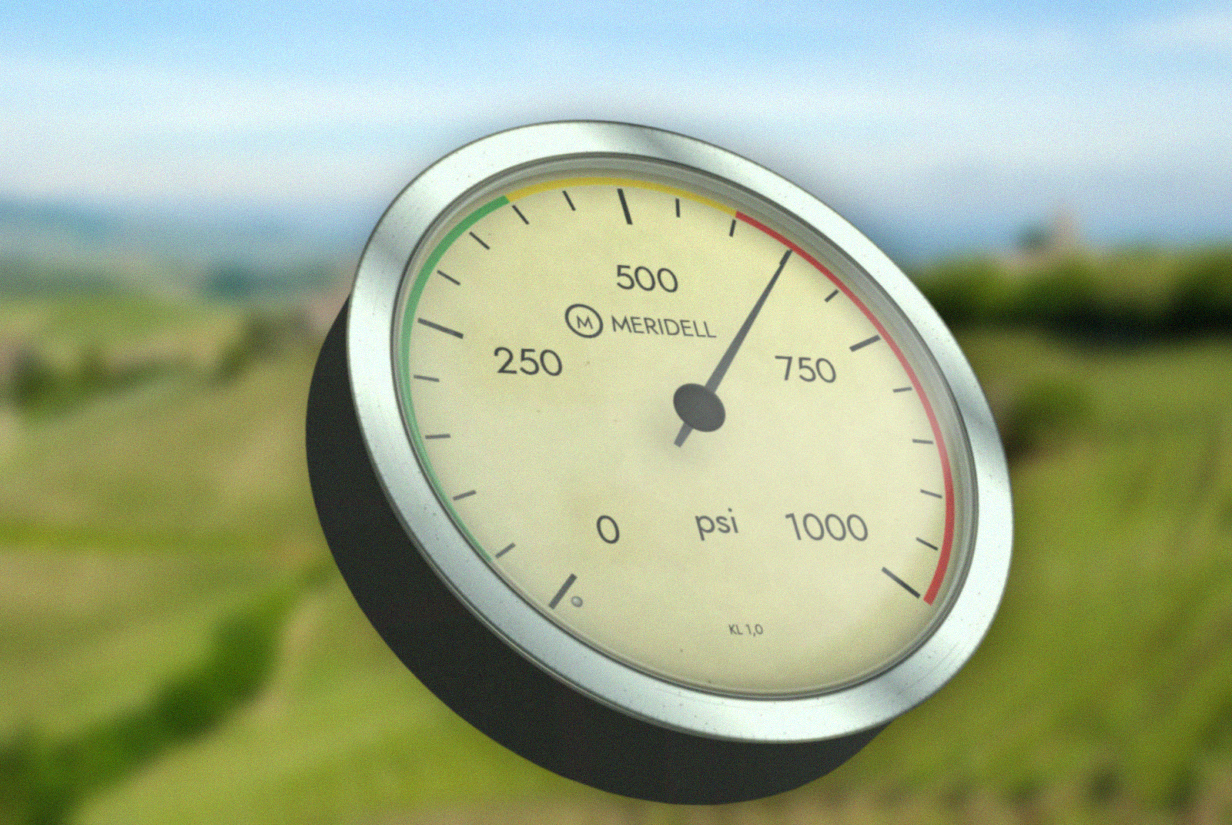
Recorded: 650 psi
